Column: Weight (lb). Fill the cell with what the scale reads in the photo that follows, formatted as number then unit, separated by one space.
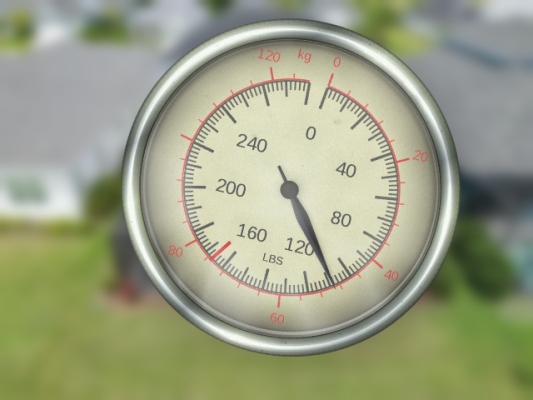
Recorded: 108 lb
